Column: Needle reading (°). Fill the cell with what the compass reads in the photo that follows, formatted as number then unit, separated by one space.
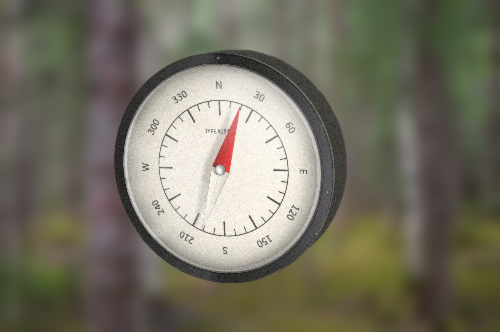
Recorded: 20 °
